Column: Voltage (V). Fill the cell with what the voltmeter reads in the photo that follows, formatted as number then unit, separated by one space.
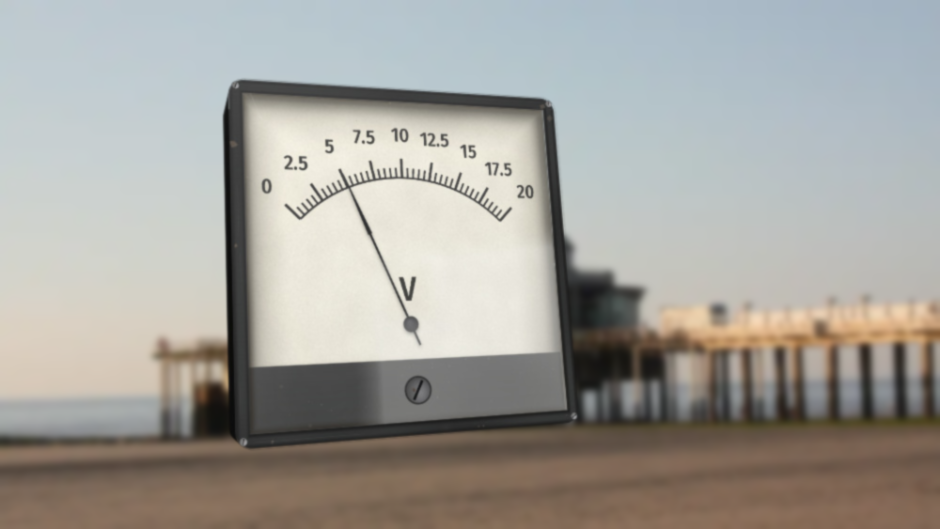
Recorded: 5 V
